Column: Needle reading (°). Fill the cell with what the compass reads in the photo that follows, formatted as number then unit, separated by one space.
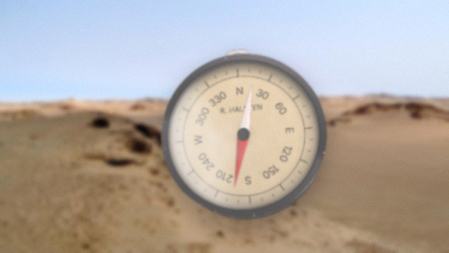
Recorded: 195 °
